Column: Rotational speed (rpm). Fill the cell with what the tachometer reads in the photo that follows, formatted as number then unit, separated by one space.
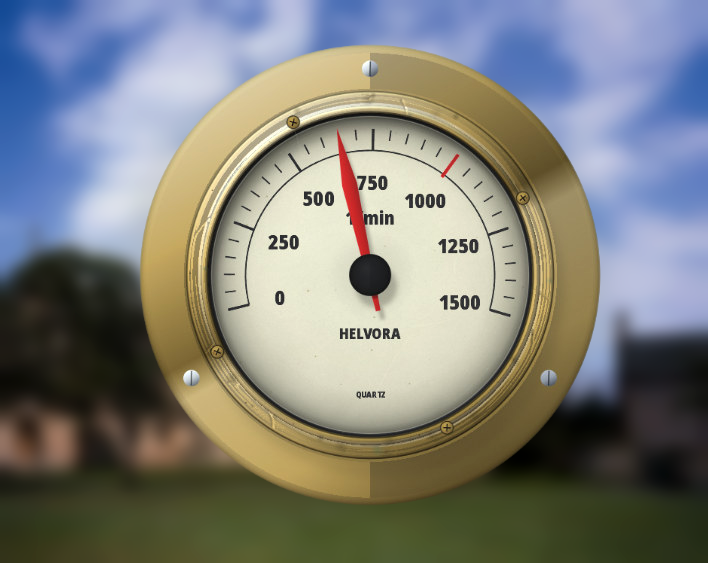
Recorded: 650 rpm
